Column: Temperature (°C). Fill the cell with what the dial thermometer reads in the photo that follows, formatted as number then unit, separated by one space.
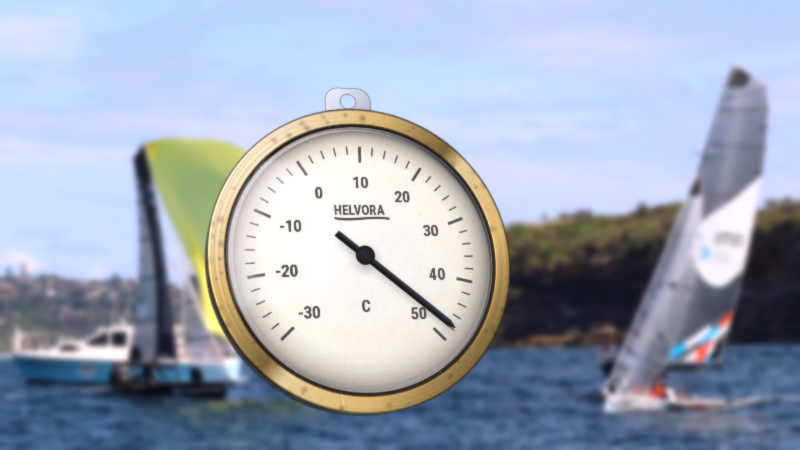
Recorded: 48 °C
